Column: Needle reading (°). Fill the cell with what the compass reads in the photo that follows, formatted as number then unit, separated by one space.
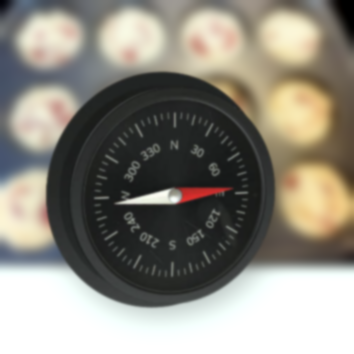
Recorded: 85 °
